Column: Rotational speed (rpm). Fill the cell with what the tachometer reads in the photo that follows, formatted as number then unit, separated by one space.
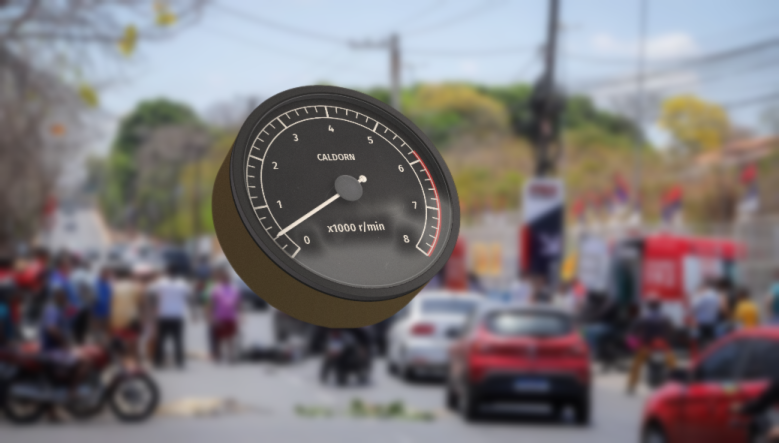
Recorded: 400 rpm
